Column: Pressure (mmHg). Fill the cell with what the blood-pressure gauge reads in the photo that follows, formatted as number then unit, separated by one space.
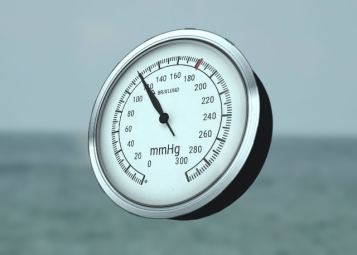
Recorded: 120 mmHg
